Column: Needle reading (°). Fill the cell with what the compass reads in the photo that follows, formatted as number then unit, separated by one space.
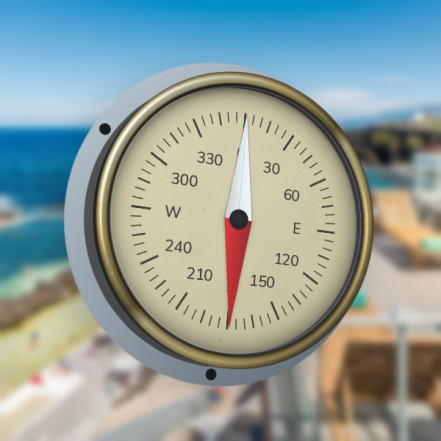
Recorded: 180 °
